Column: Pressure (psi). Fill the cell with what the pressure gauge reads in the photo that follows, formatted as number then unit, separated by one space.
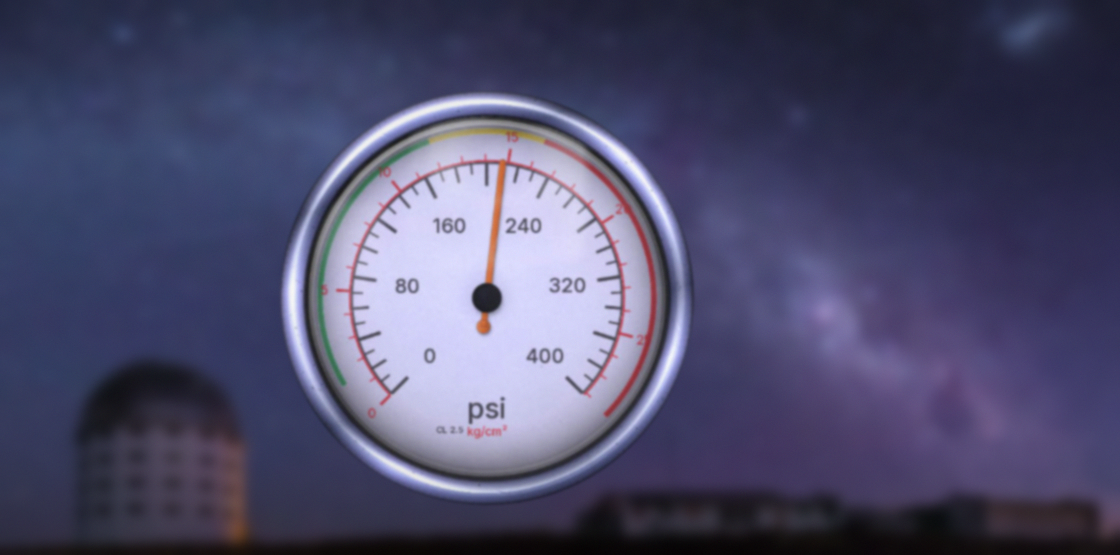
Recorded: 210 psi
